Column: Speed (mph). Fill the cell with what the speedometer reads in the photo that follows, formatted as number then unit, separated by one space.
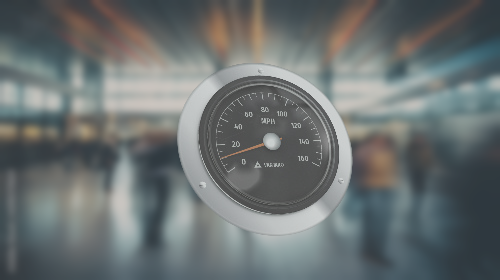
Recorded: 10 mph
